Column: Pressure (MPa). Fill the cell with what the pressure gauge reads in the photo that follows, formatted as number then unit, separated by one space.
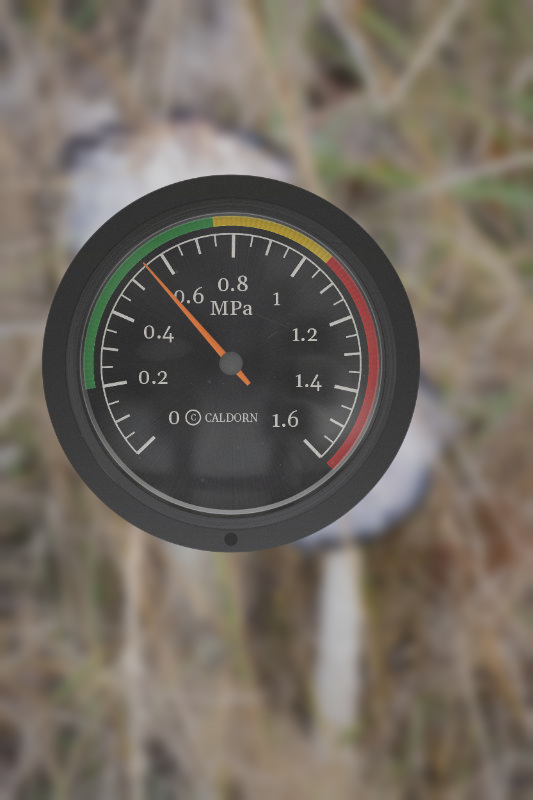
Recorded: 0.55 MPa
